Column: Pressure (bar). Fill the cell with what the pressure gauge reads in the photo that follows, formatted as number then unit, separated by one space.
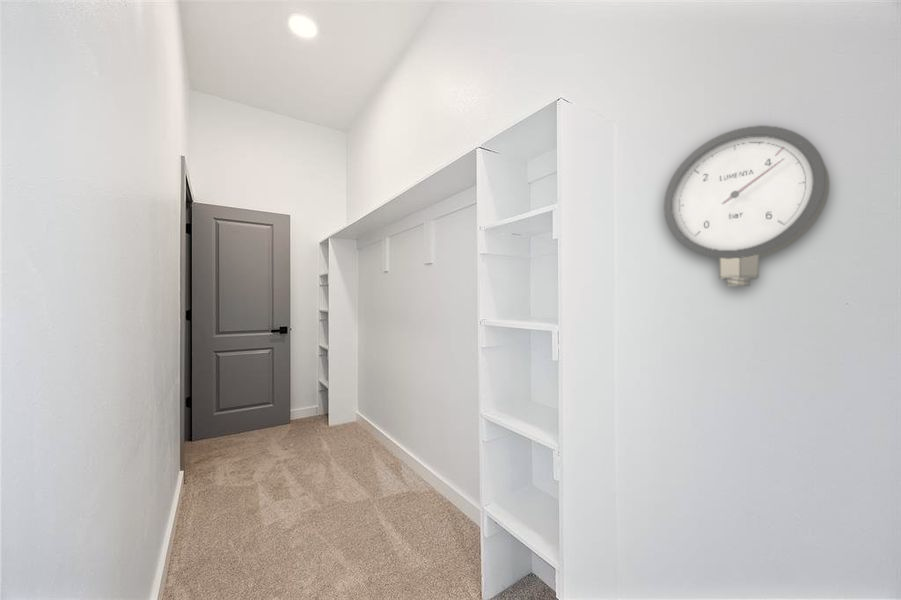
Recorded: 4.25 bar
